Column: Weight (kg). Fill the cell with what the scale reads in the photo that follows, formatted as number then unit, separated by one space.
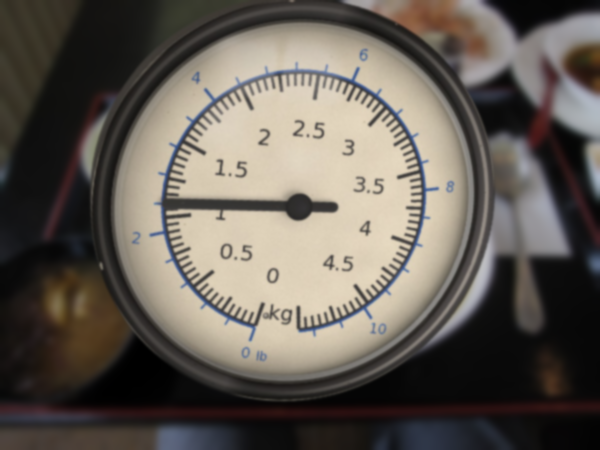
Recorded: 1.1 kg
